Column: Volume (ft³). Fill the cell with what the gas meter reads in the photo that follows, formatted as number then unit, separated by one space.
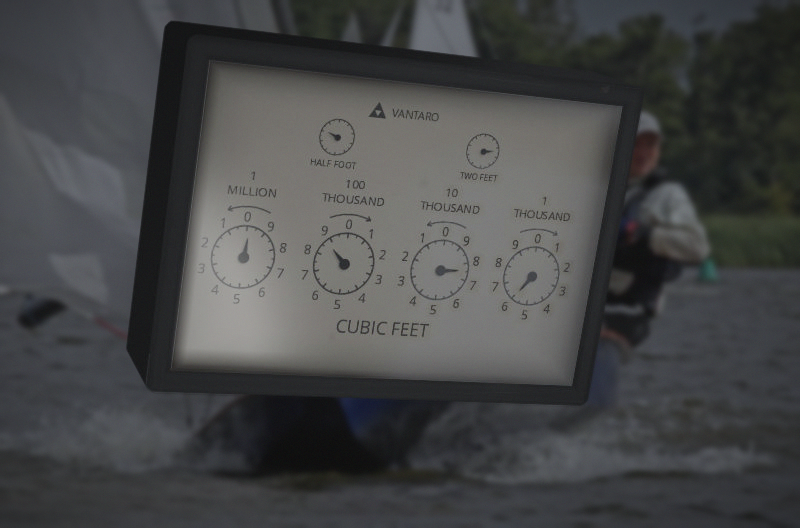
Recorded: 987600 ft³
